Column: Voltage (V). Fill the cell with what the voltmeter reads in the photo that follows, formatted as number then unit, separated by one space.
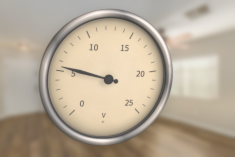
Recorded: 5.5 V
